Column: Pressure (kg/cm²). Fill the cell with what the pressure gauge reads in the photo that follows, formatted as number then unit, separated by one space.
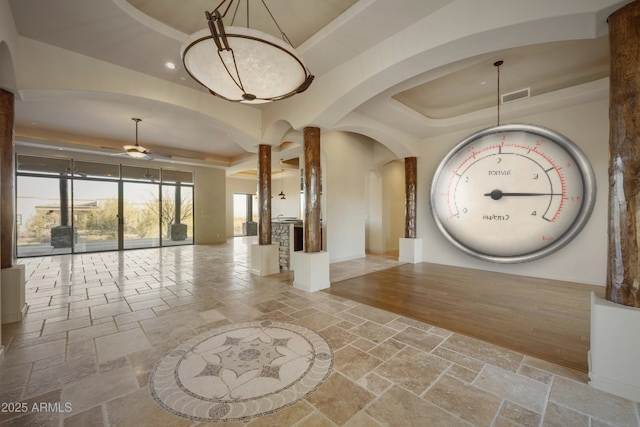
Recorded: 3.5 kg/cm²
